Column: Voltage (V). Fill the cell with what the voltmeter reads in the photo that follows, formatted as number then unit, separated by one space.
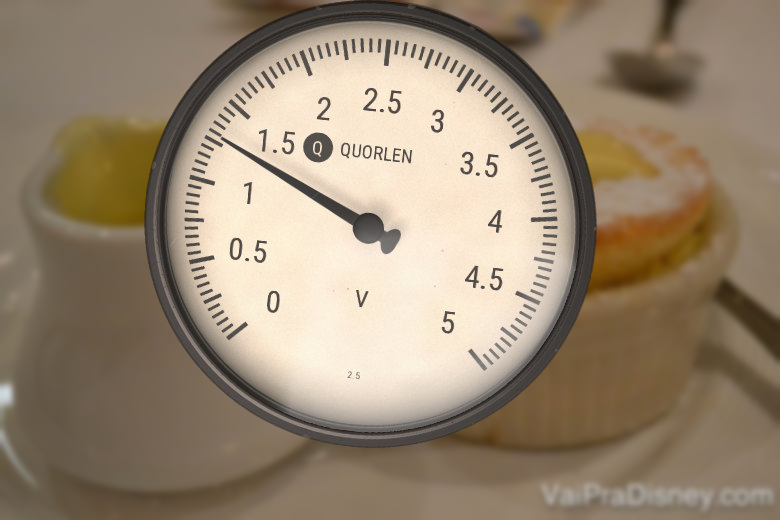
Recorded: 1.3 V
